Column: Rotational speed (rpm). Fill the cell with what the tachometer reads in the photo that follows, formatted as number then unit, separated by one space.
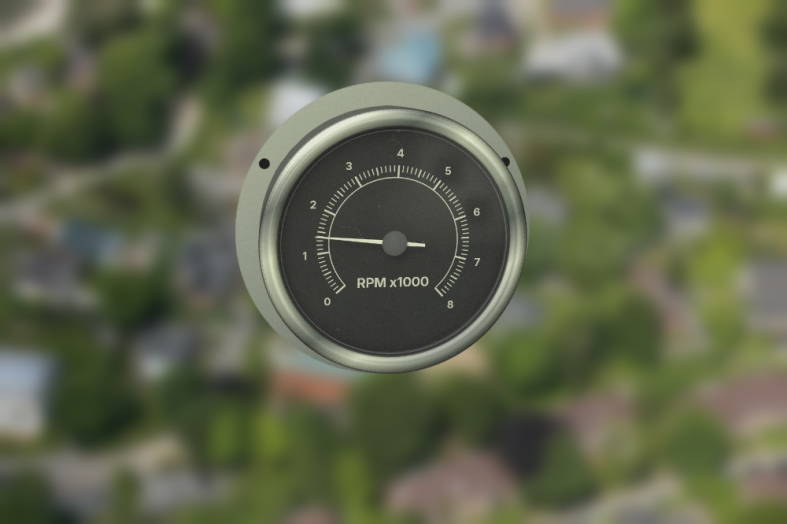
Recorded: 1400 rpm
